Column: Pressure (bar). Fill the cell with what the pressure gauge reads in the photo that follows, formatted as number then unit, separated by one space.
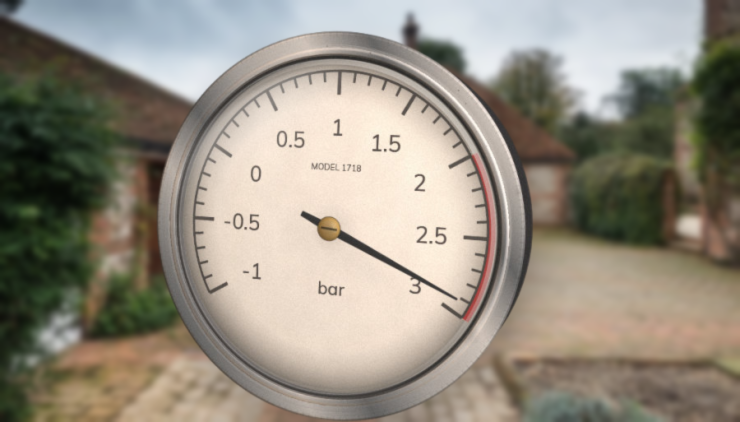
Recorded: 2.9 bar
